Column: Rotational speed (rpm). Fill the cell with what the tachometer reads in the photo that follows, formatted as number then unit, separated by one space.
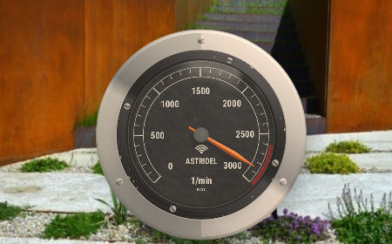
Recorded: 2850 rpm
